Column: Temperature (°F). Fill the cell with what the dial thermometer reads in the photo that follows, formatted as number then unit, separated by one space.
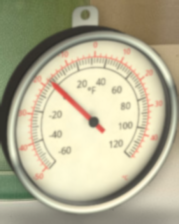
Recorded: 0 °F
